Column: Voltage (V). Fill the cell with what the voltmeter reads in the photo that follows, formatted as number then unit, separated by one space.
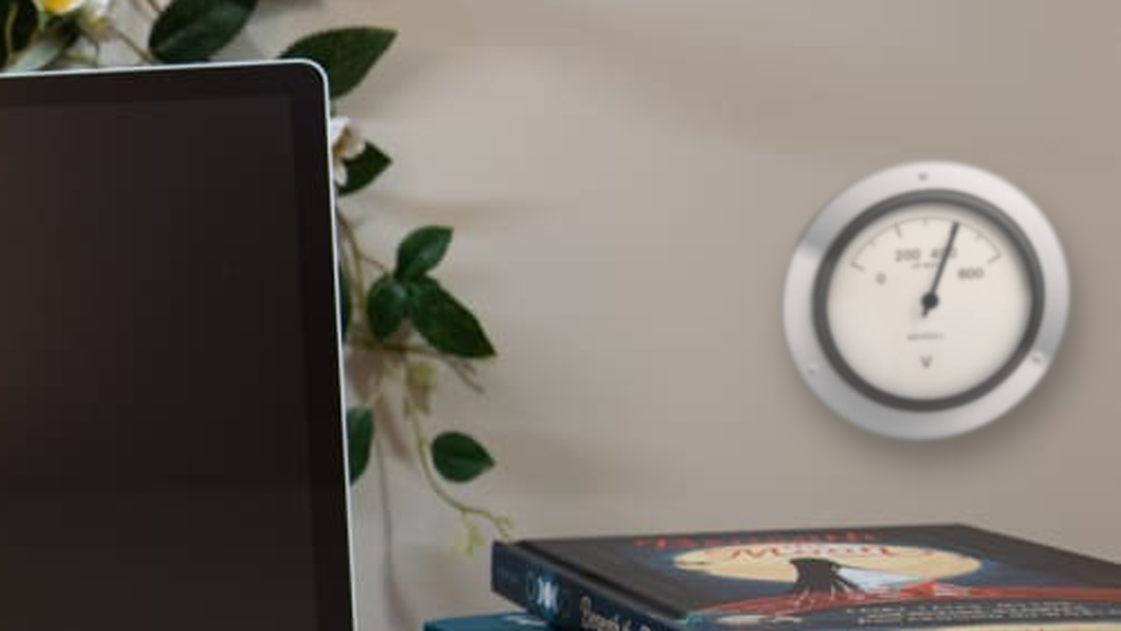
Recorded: 400 V
